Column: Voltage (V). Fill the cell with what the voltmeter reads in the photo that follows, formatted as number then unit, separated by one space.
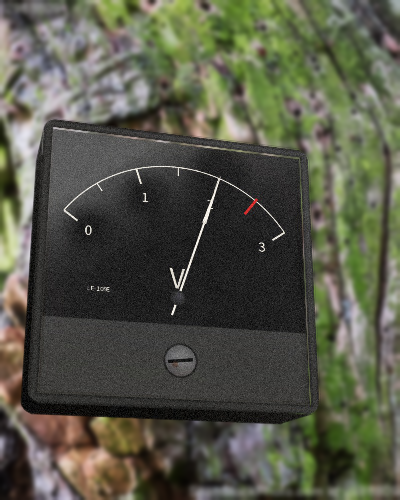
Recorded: 2 V
